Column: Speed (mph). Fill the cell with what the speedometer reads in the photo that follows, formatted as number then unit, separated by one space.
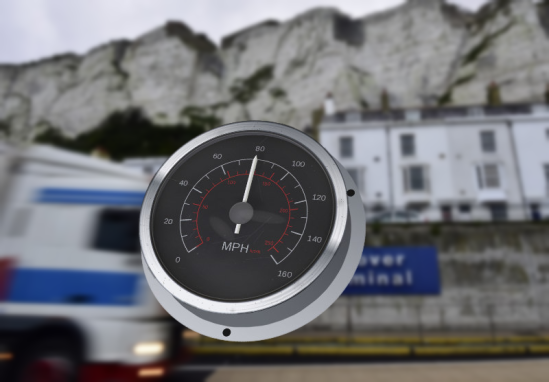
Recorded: 80 mph
